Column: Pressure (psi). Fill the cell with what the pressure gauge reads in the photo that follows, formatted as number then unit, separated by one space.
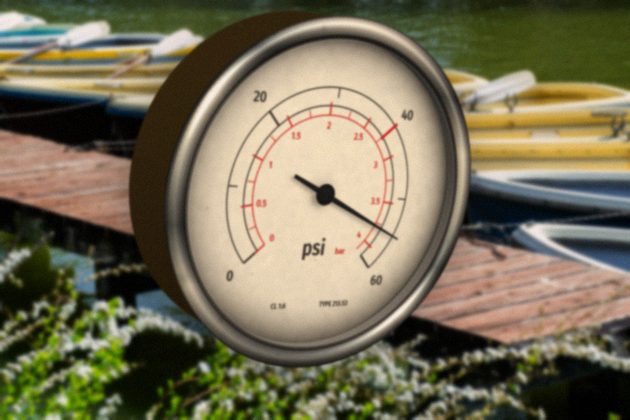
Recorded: 55 psi
